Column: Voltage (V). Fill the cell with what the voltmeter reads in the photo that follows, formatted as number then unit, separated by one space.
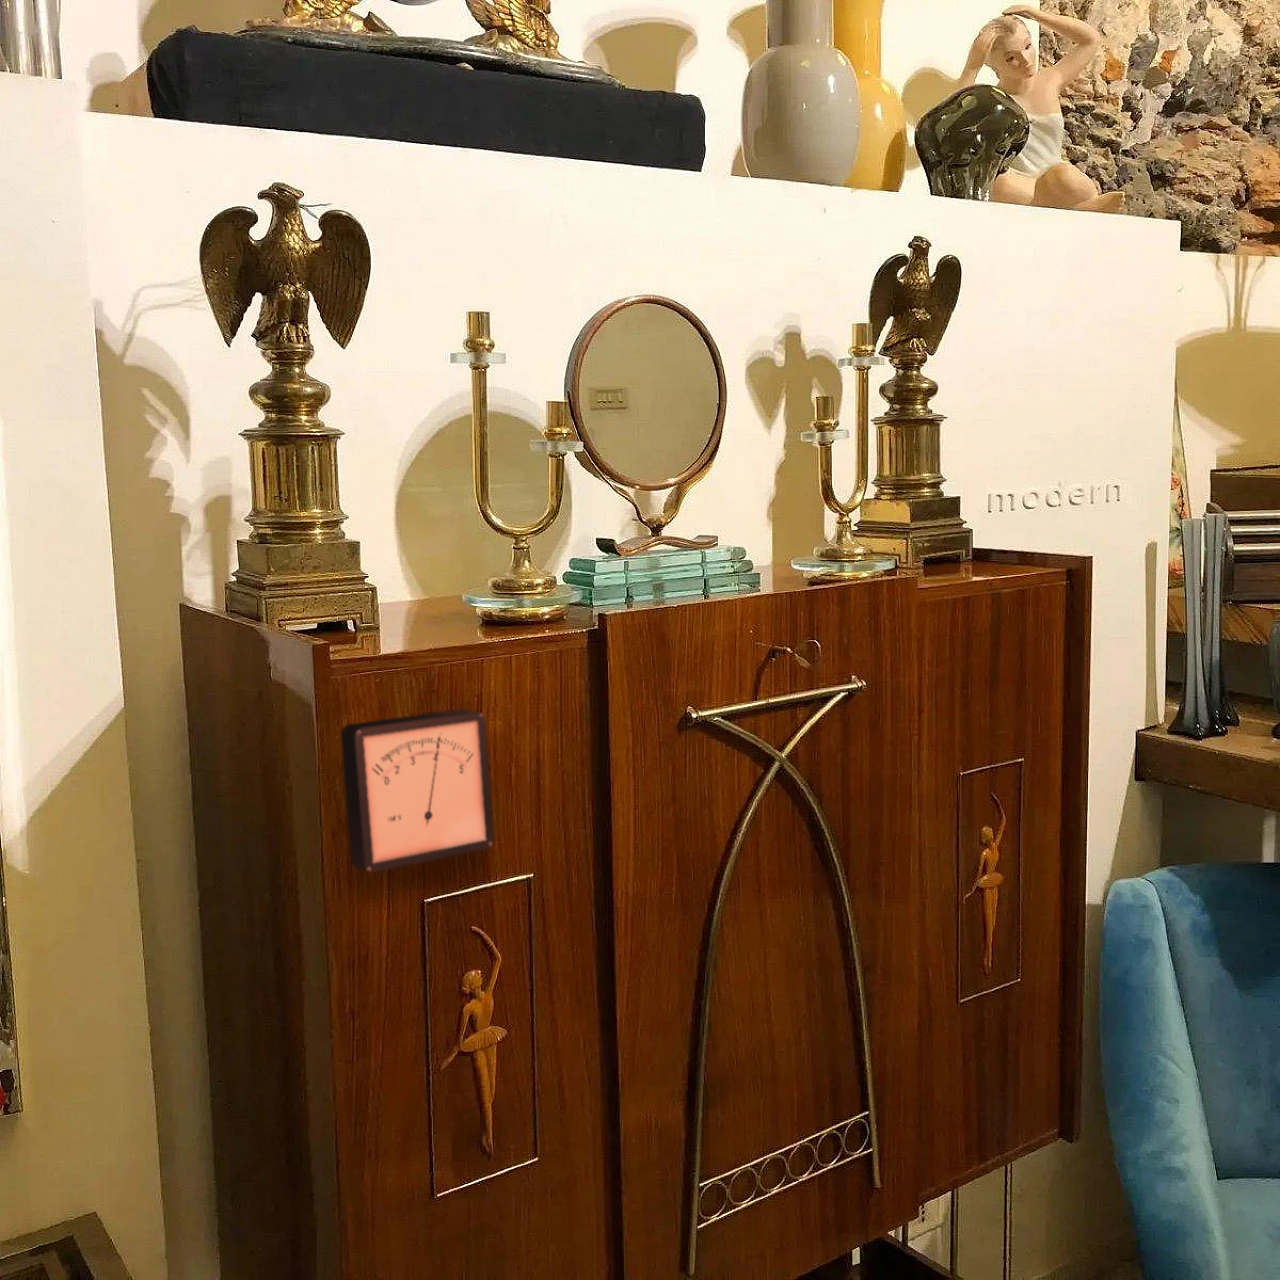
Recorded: 4 V
